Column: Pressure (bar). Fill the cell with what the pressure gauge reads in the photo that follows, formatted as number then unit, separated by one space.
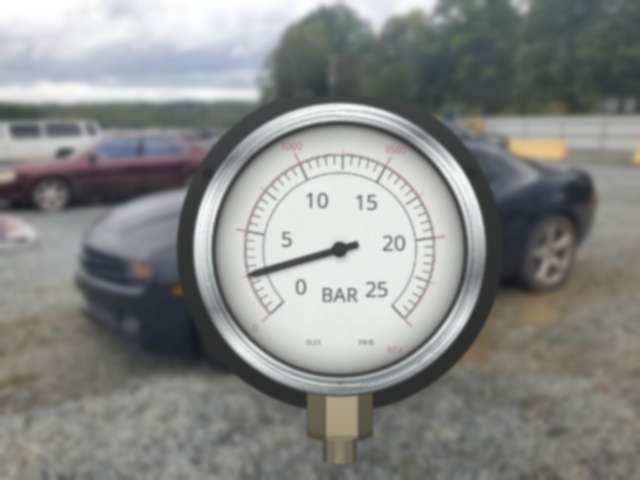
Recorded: 2.5 bar
